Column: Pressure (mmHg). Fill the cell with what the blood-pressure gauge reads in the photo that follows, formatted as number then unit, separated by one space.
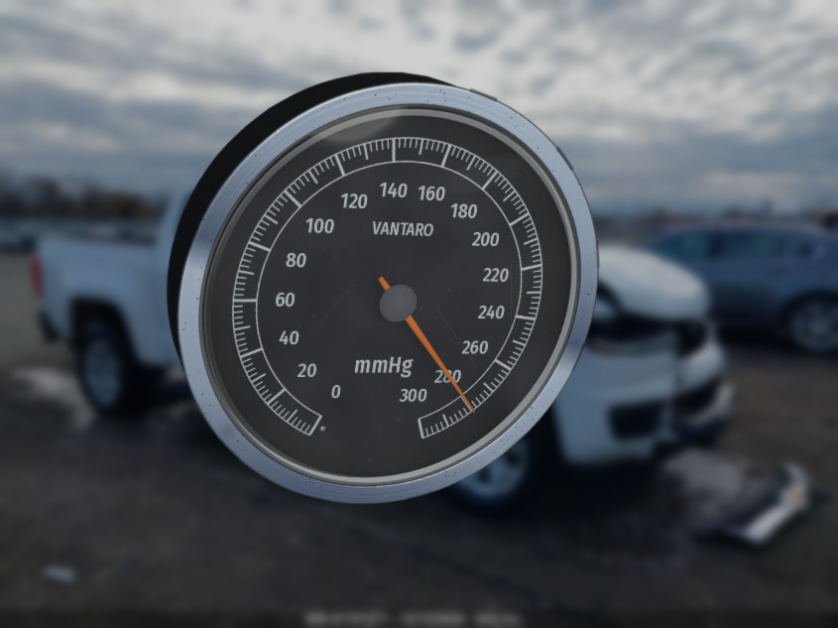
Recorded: 280 mmHg
